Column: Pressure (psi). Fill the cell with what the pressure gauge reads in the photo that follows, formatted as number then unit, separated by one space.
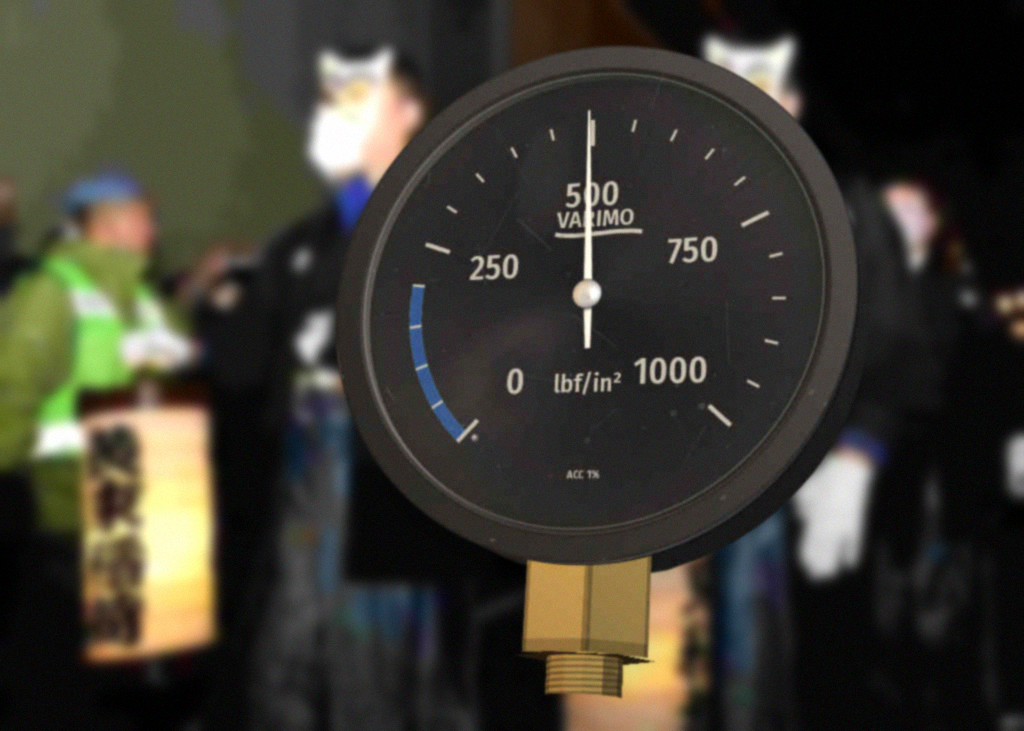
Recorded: 500 psi
